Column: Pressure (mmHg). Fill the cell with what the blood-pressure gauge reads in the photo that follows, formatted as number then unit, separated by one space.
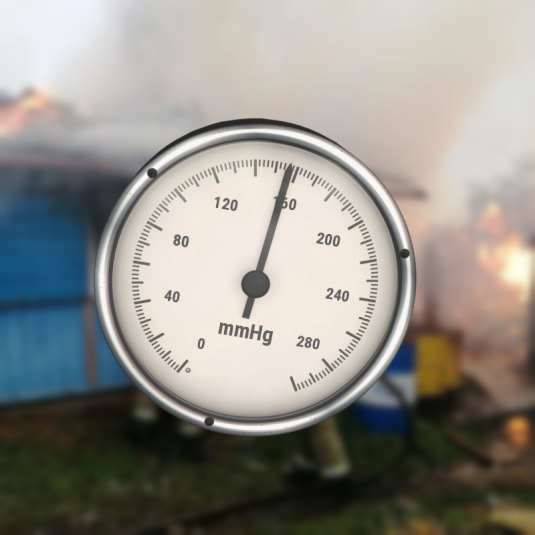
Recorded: 156 mmHg
